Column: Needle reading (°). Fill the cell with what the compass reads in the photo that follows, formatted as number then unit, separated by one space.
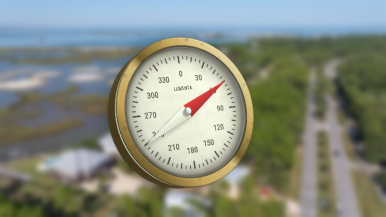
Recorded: 60 °
